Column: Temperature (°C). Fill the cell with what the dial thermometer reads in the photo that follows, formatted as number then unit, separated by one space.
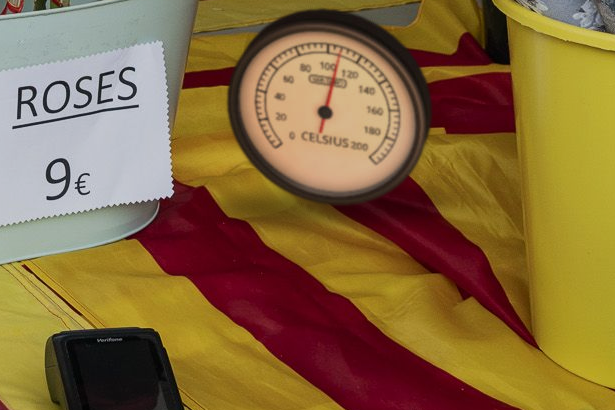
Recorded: 108 °C
